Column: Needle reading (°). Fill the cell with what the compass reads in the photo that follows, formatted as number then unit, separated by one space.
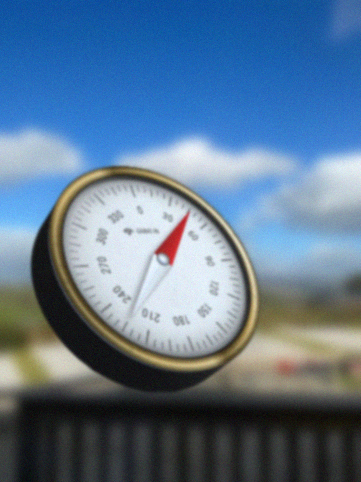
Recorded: 45 °
